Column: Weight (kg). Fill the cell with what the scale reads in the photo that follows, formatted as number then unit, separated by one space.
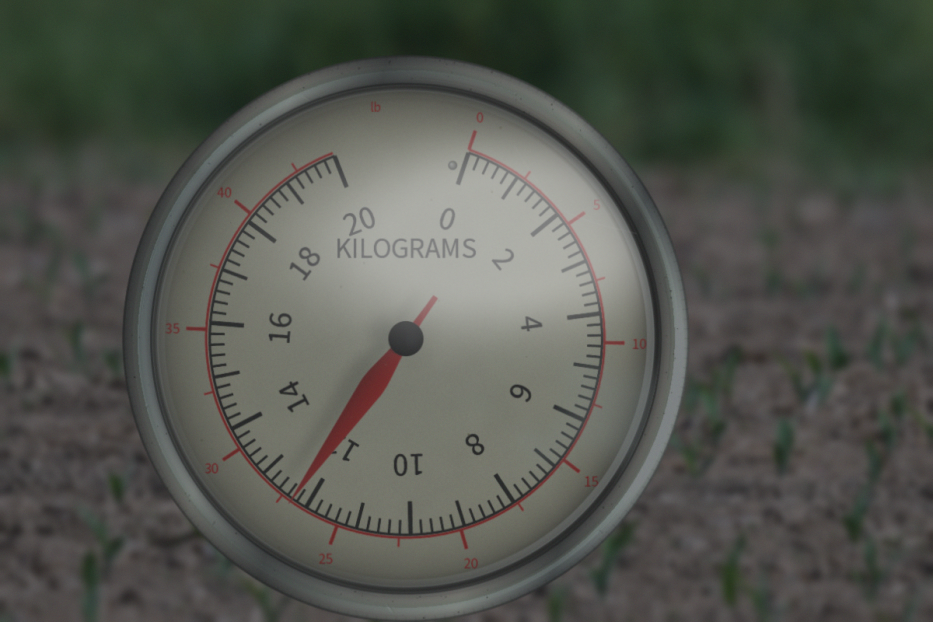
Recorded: 12.3 kg
